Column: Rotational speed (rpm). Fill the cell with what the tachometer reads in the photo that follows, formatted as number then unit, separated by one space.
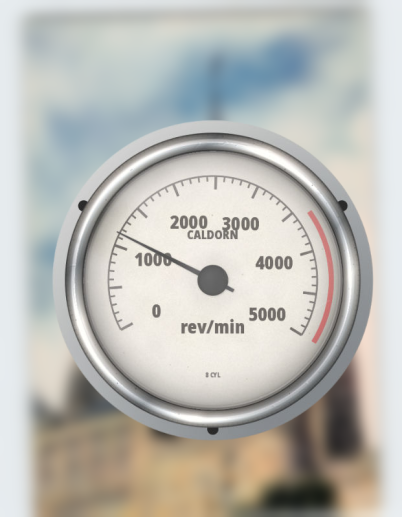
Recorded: 1150 rpm
